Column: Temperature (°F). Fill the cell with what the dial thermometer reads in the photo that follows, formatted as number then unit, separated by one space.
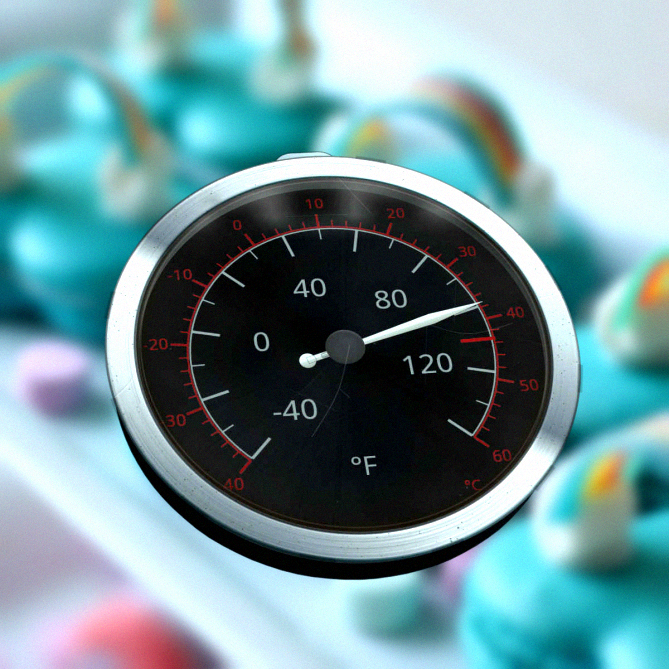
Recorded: 100 °F
